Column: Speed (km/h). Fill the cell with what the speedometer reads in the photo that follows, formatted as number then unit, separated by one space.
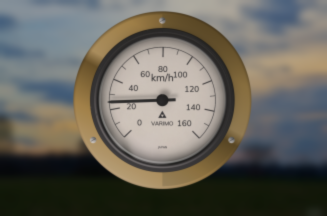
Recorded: 25 km/h
